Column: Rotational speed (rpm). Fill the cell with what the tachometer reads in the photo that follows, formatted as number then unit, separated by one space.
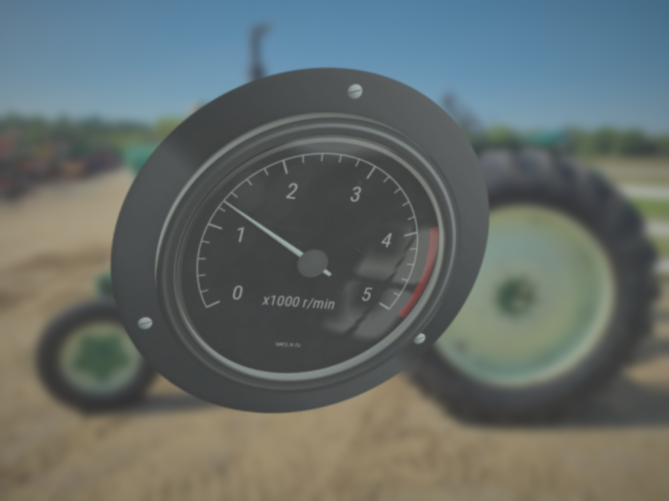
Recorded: 1300 rpm
